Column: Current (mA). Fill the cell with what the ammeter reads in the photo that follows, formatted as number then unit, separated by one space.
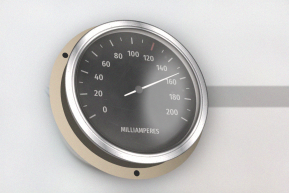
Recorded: 155 mA
